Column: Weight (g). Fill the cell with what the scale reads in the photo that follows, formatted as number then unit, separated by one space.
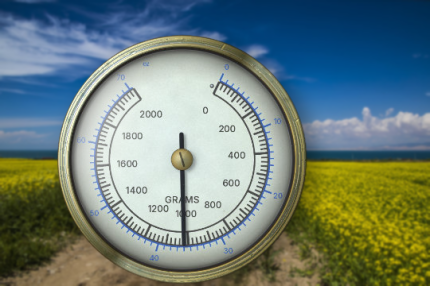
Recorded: 1020 g
